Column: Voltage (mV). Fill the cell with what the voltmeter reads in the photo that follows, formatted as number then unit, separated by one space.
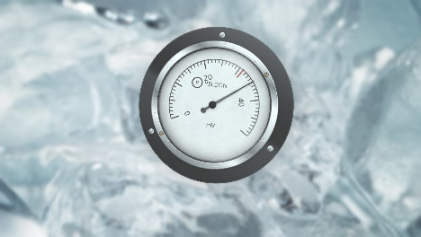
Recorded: 35 mV
